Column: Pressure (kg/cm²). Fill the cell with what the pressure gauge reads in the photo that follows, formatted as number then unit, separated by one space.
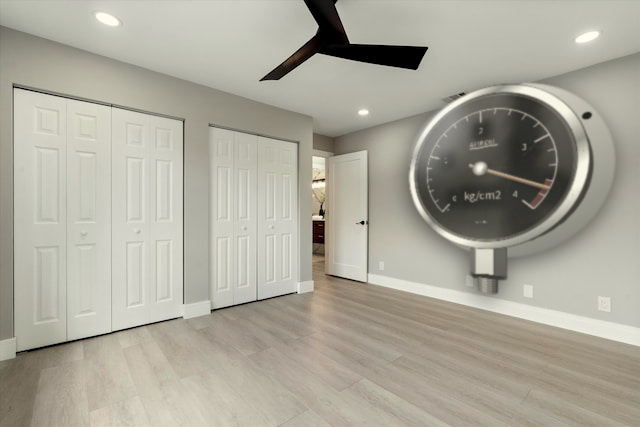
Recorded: 3.7 kg/cm²
